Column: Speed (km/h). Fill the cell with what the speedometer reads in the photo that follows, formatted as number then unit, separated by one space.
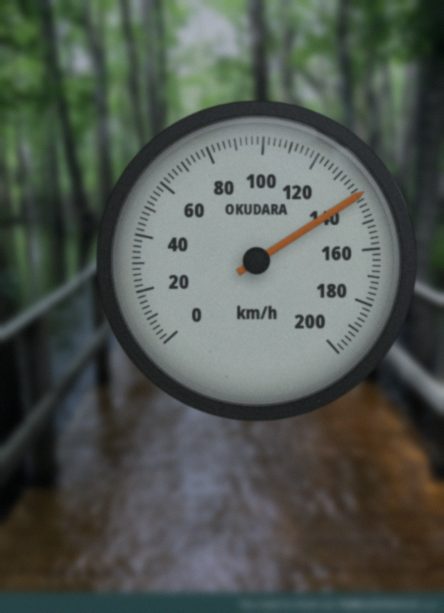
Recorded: 140 km/h
